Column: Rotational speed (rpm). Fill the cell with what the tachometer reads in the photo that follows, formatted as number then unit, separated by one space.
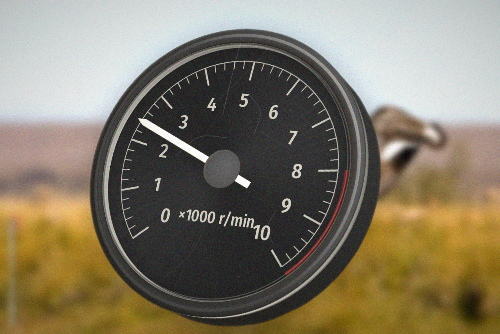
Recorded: 2400 rpm
